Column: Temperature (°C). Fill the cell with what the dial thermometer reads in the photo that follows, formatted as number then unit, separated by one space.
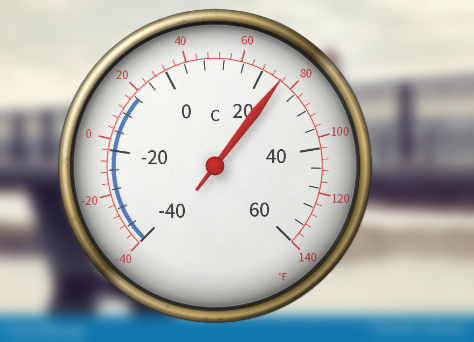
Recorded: 24 °C
